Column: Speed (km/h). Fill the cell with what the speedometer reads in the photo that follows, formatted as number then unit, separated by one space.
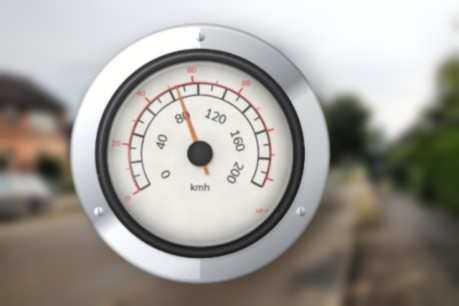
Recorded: 85 km/h
